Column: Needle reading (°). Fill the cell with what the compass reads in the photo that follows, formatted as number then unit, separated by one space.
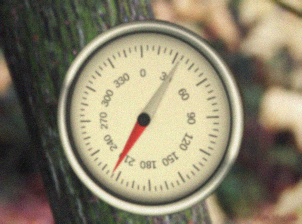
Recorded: 215 °
